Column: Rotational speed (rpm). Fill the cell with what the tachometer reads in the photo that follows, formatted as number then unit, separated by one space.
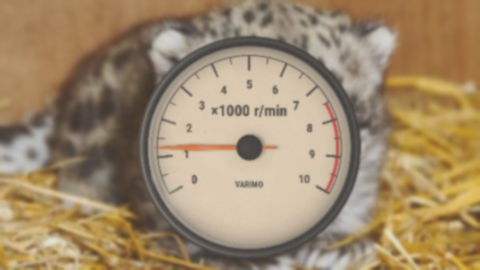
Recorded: 1250 rpm
